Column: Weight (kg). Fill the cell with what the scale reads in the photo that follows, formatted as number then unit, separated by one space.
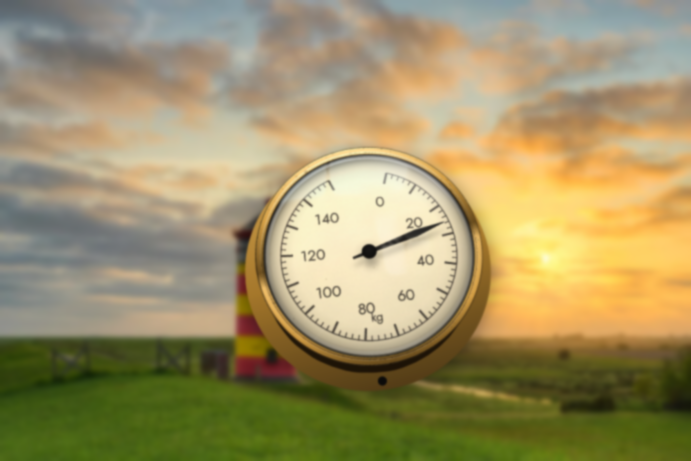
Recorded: 26 kg
